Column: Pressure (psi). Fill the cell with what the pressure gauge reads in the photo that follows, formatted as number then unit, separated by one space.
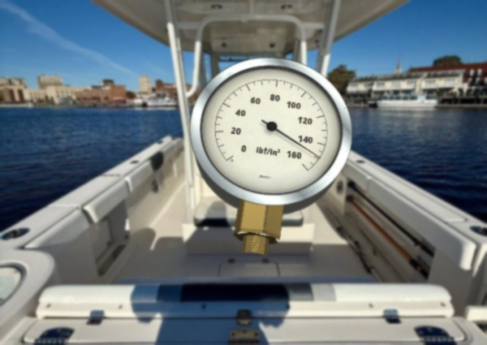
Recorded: 150 psi
